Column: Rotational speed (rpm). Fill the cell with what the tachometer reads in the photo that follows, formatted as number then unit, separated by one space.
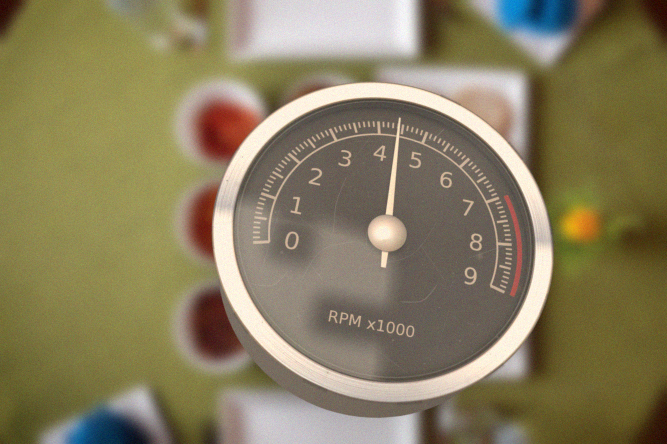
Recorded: 4400 rpm
